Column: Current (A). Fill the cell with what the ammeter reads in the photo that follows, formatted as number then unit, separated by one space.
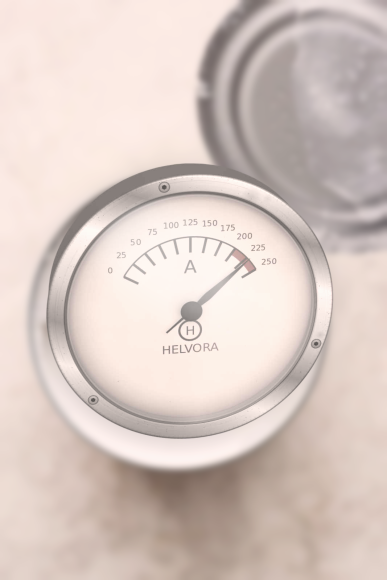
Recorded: 225 A
